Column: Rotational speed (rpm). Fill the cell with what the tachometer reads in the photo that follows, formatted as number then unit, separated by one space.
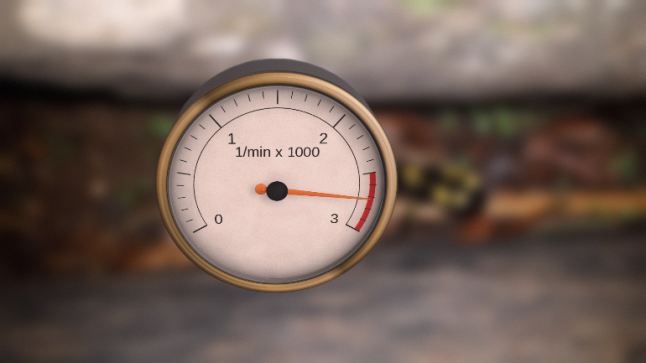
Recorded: 2700 rpm
